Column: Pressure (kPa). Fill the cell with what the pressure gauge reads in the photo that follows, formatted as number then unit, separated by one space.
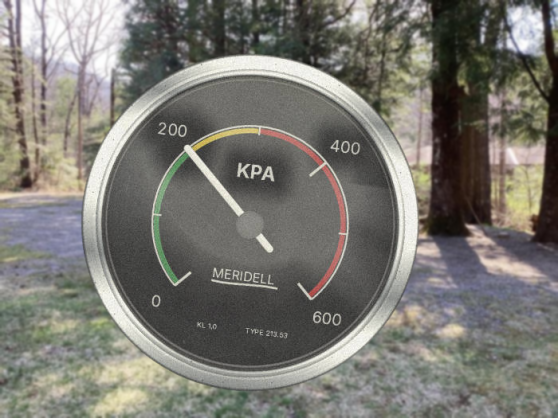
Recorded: 200 kPa
